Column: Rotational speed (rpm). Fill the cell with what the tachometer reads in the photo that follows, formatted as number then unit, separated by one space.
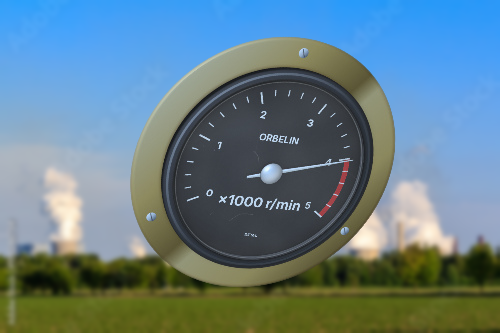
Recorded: 4000 rpm
